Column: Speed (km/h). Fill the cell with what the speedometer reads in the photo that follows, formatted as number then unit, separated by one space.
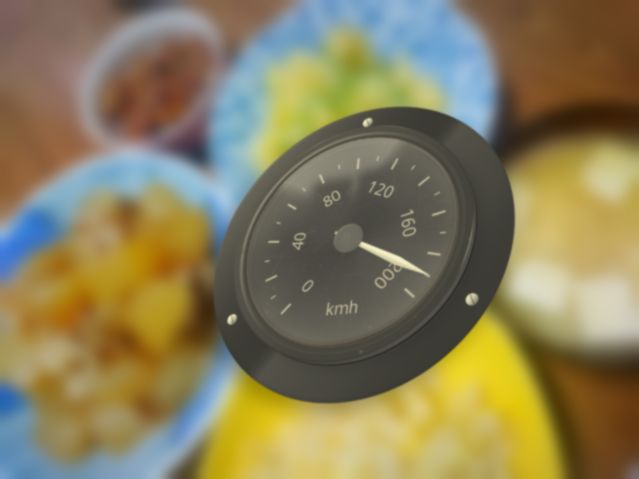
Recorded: 190 km/h
